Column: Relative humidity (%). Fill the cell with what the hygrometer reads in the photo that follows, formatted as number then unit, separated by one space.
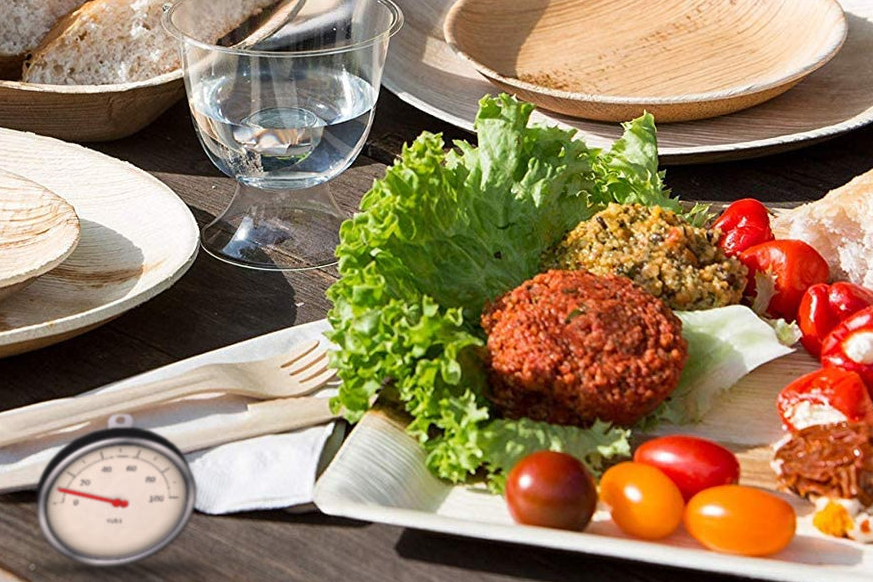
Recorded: 10 %
